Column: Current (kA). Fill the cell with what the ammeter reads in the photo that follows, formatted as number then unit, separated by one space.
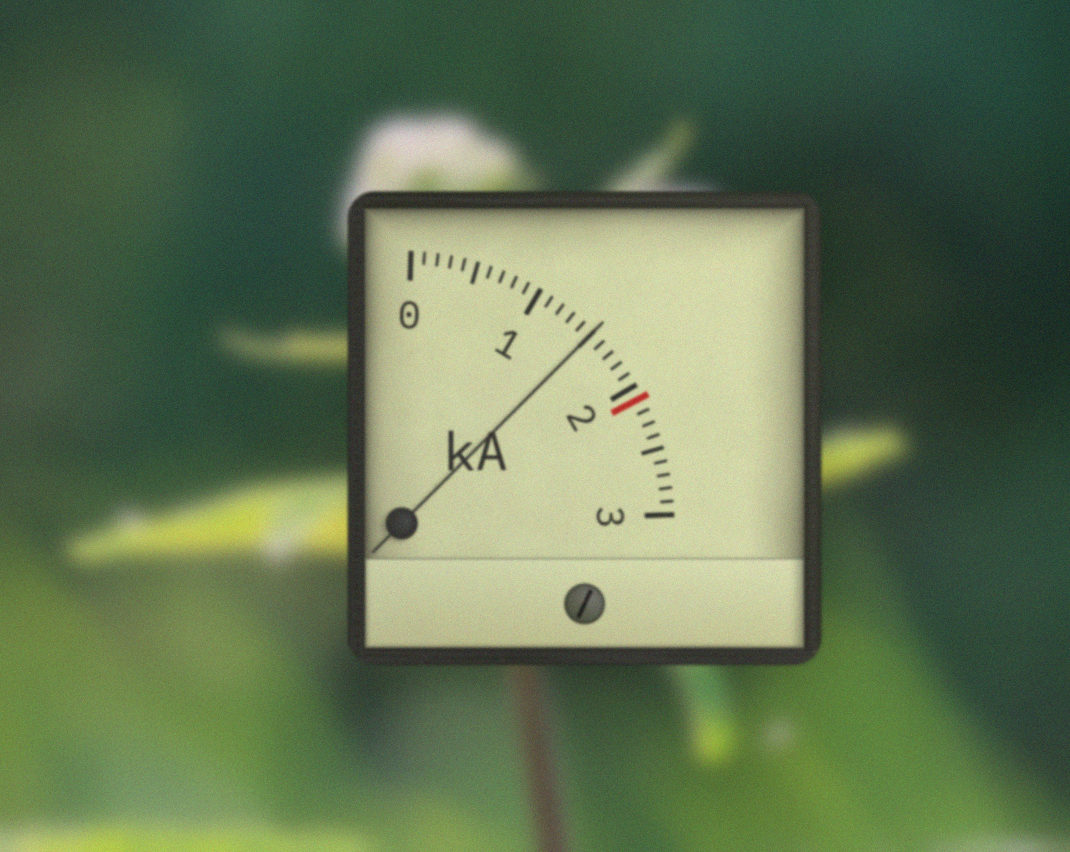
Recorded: 1.5 kA
